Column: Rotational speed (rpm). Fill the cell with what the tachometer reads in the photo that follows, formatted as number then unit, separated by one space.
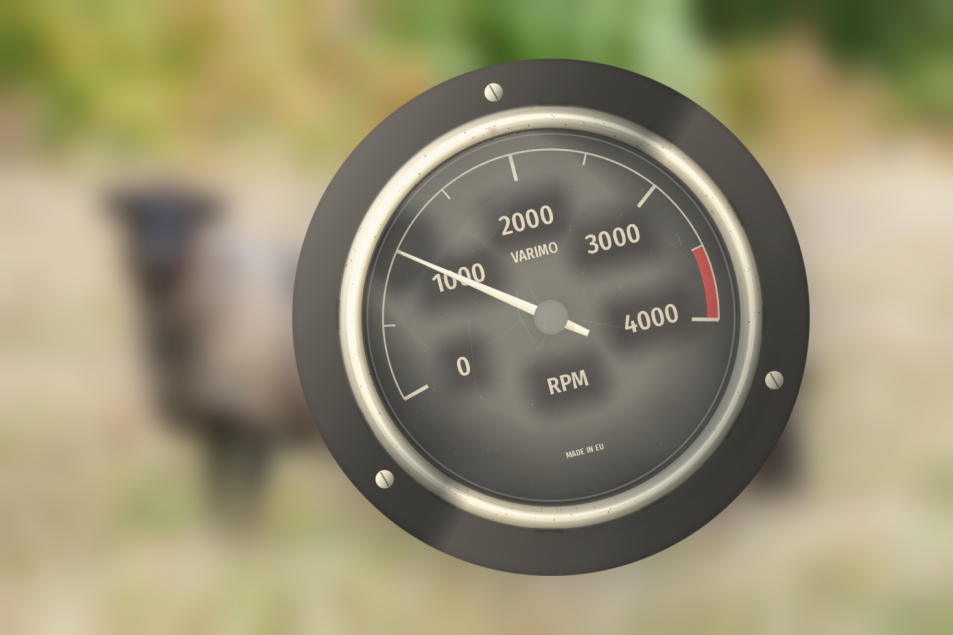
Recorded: 1000 rpm
